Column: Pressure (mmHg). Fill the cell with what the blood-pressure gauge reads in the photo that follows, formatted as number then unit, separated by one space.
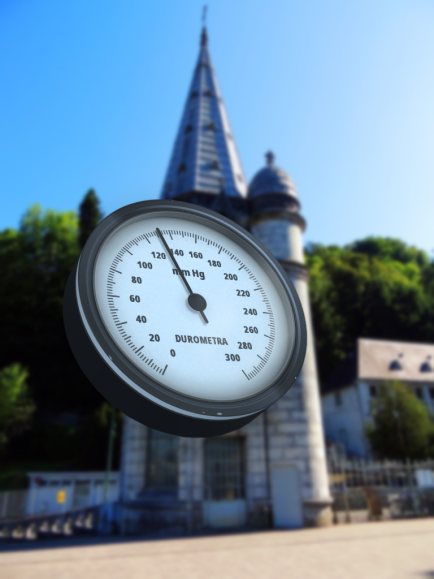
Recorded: 130 mmHg
